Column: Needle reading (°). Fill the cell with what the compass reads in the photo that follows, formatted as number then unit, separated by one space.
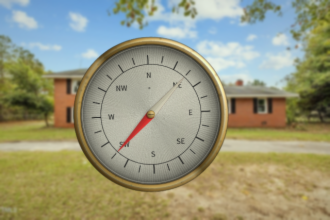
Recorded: 225 °
